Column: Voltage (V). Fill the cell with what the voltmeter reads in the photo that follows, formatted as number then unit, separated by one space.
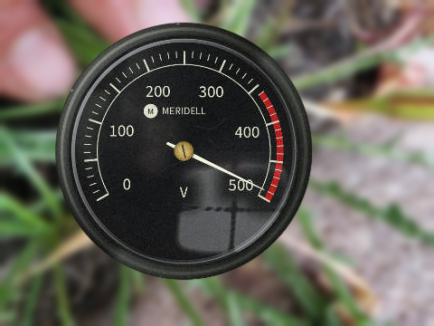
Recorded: 490 V
